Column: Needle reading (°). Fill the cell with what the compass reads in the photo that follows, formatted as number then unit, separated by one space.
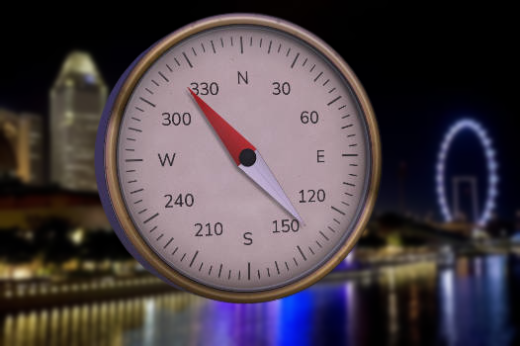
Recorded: 320 °
